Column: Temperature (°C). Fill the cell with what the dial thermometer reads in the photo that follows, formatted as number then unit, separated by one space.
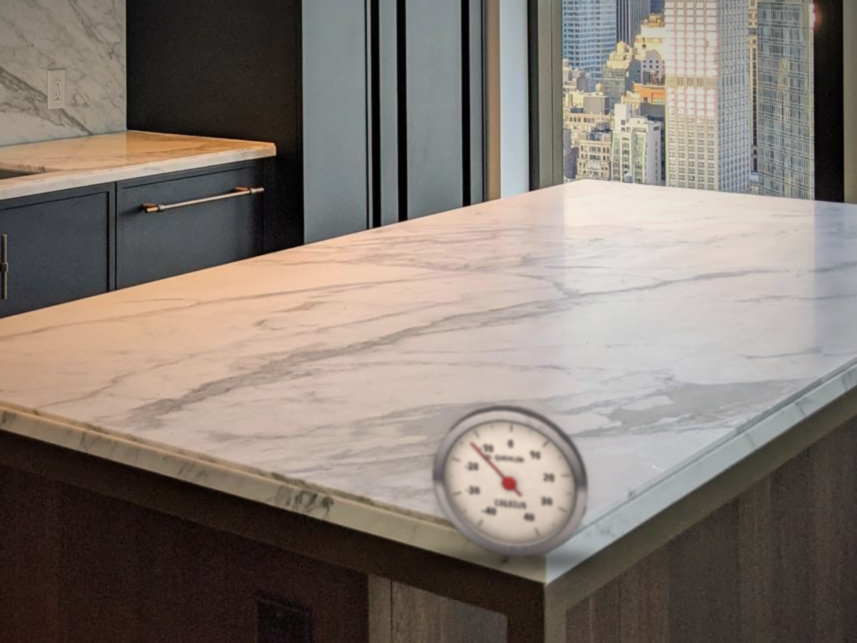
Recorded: -12.5 °C
